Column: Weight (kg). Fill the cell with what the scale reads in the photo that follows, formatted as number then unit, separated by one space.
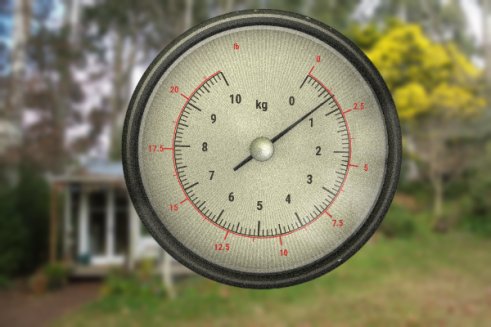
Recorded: 0.7 kg
